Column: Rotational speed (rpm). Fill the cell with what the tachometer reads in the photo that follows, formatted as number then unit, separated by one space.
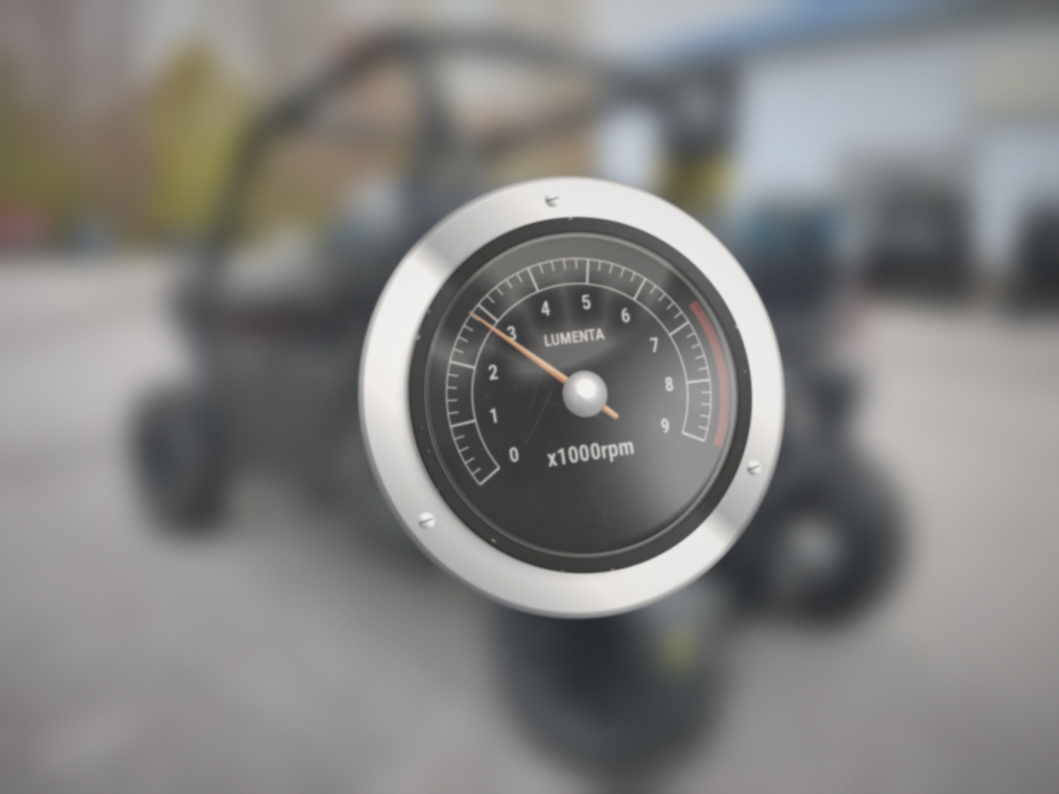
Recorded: 2800 rpm
